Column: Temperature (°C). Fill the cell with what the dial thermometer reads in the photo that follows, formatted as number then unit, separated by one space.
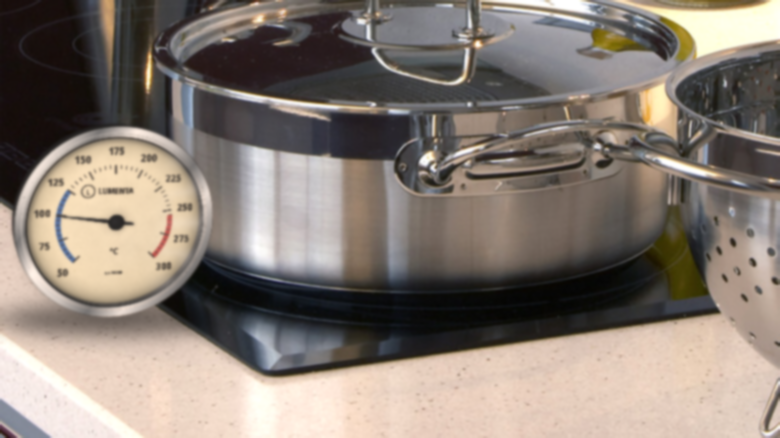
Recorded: 100 °C
